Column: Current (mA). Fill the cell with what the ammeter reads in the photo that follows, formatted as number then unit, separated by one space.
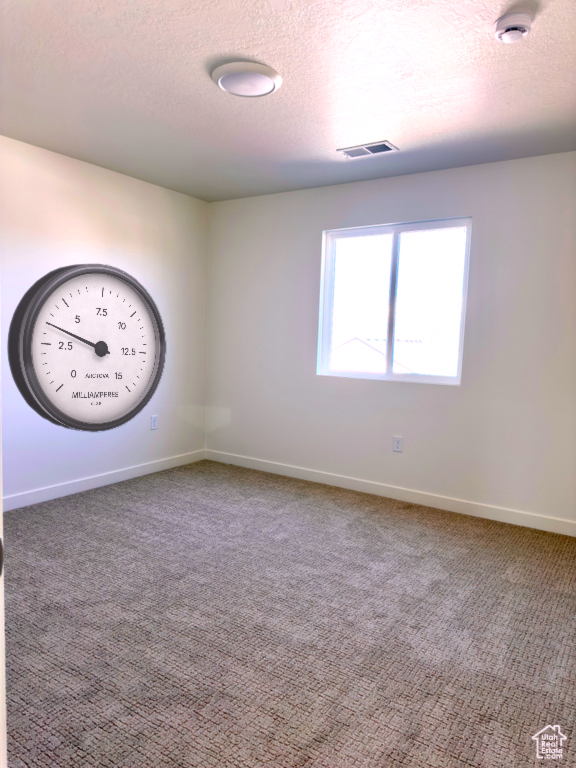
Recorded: 3.5 mA
